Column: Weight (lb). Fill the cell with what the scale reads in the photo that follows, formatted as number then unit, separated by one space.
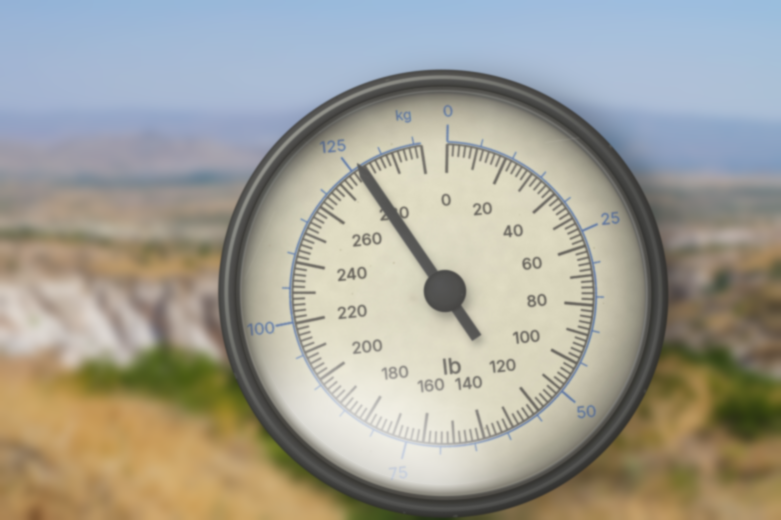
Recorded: 278 lb
